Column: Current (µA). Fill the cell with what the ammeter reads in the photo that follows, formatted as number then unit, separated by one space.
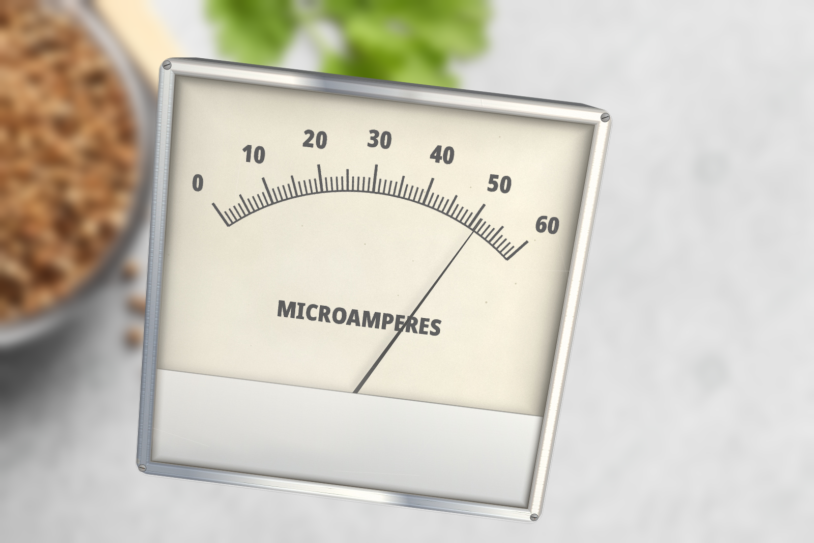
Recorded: 51 µA
